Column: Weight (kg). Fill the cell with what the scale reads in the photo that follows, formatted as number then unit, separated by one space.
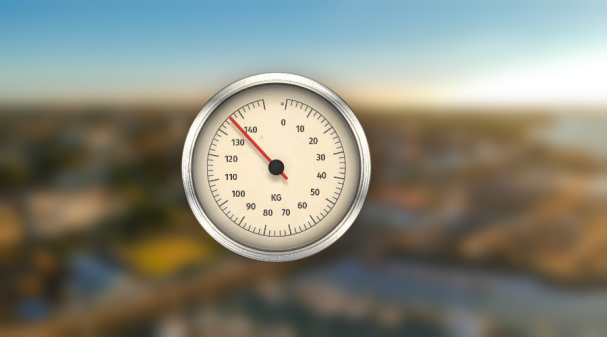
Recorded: 136 kg
